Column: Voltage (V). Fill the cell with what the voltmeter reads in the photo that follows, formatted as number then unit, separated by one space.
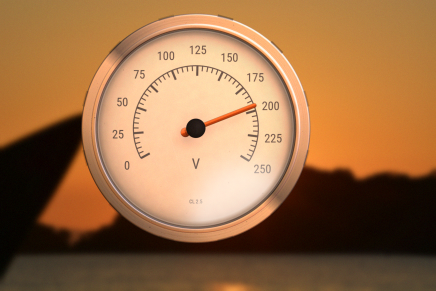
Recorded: 195 V
